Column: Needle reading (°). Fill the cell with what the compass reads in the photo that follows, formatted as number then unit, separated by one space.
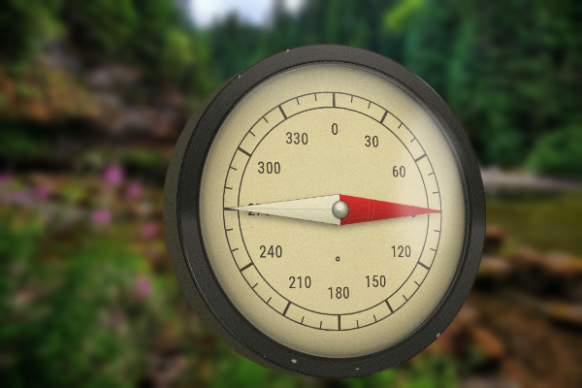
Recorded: 90 °
